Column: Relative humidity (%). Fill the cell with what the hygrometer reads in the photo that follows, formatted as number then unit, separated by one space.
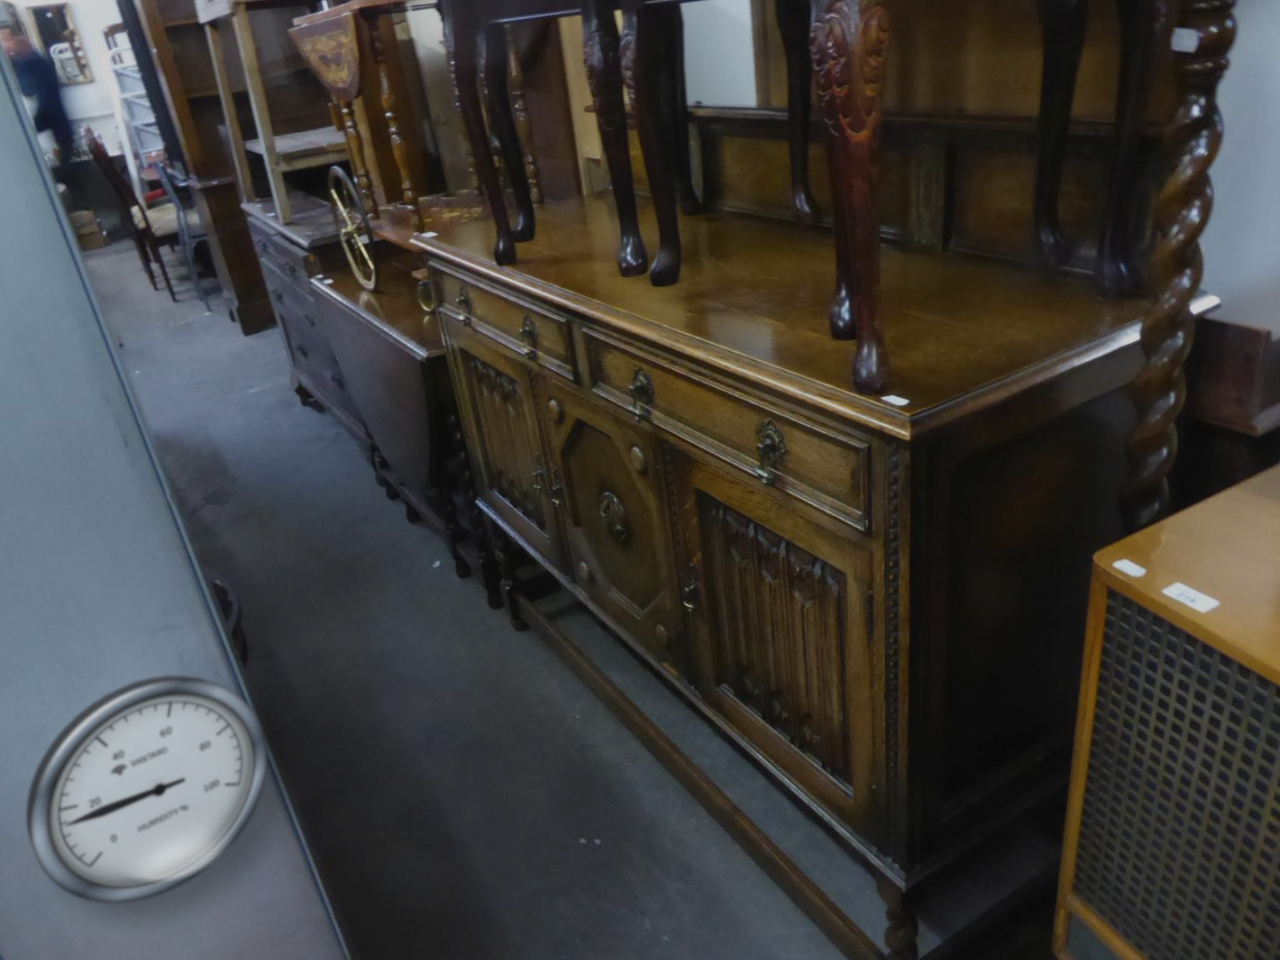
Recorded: 16 %
